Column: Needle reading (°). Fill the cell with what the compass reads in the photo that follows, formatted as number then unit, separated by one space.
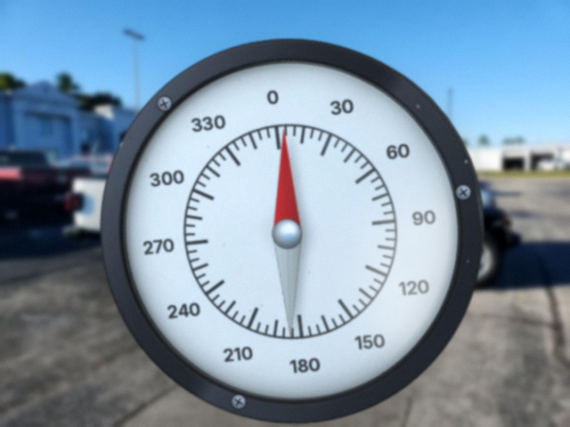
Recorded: 5 °
